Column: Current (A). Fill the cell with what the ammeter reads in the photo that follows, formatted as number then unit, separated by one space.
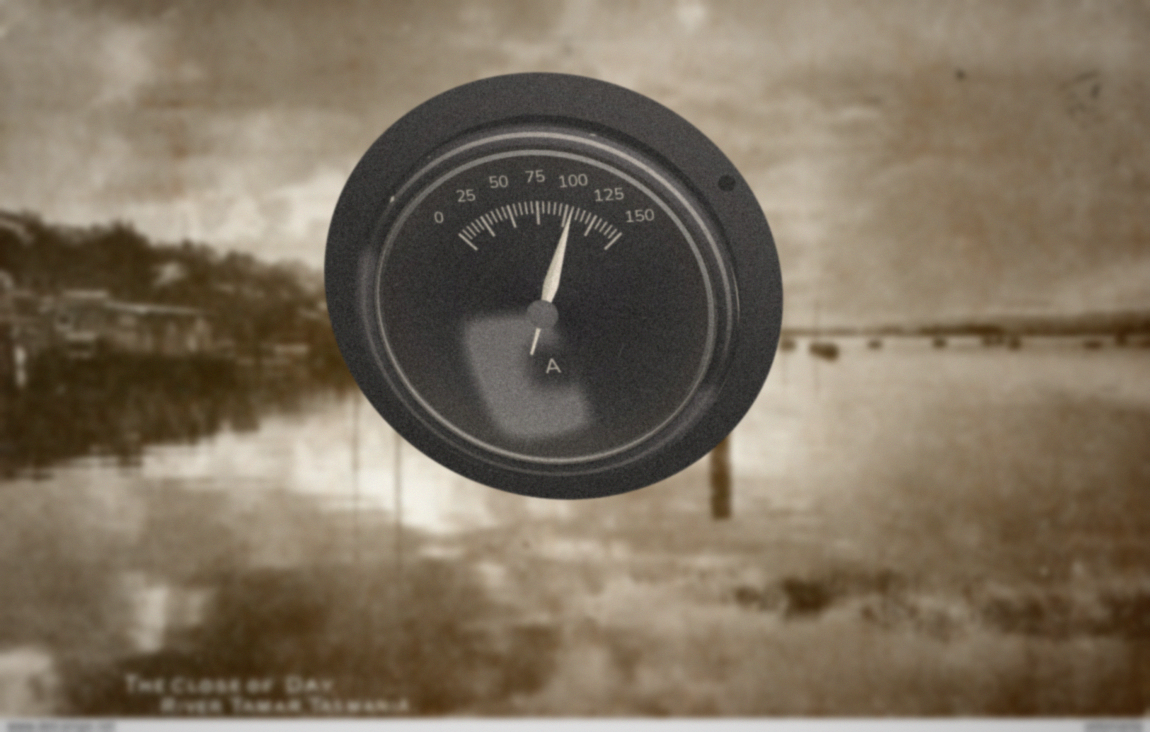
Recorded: 105 A
